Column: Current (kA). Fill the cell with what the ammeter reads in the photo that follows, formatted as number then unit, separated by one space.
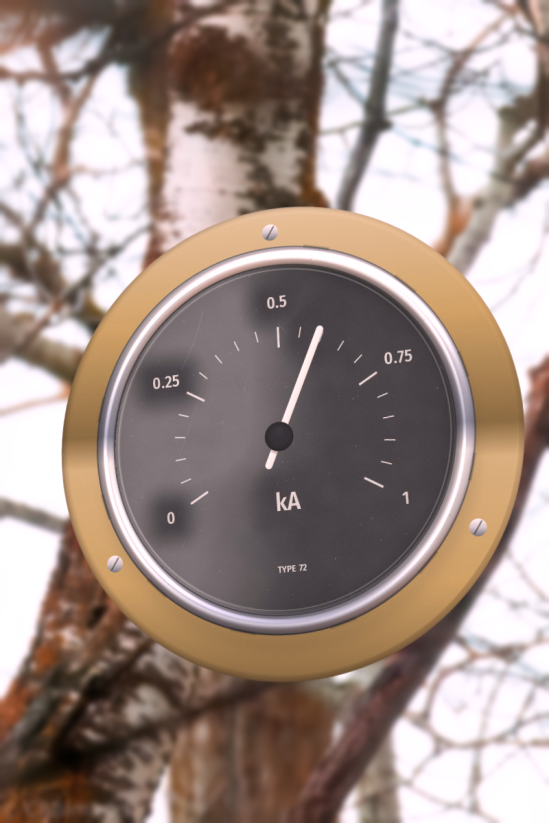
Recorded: 0.6 kA
